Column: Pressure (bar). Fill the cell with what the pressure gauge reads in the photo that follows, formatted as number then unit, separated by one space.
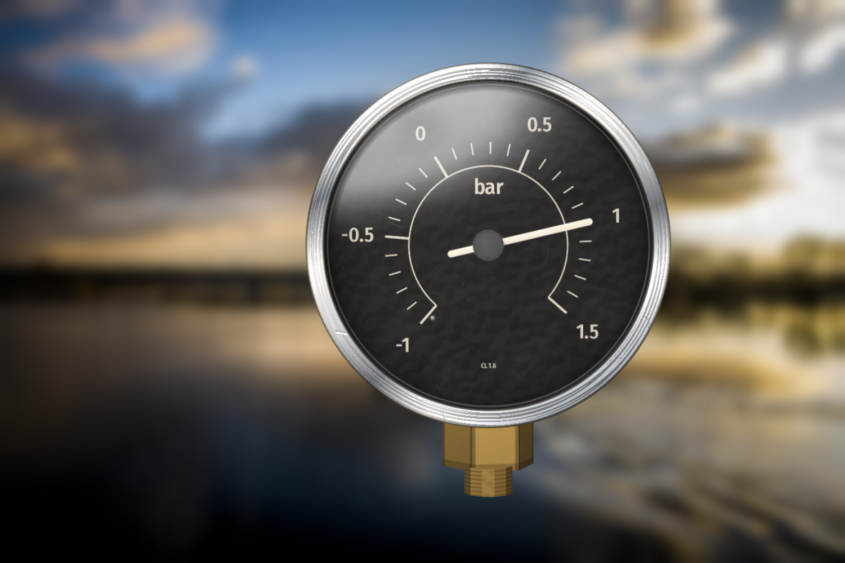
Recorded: 1 bar
